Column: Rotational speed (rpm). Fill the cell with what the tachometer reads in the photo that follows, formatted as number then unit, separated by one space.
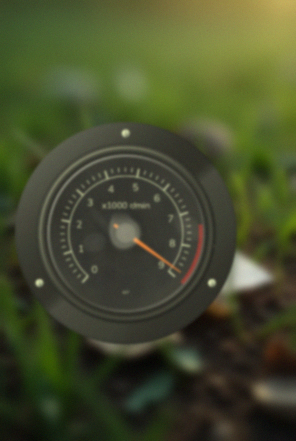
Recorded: 8800 rpm
